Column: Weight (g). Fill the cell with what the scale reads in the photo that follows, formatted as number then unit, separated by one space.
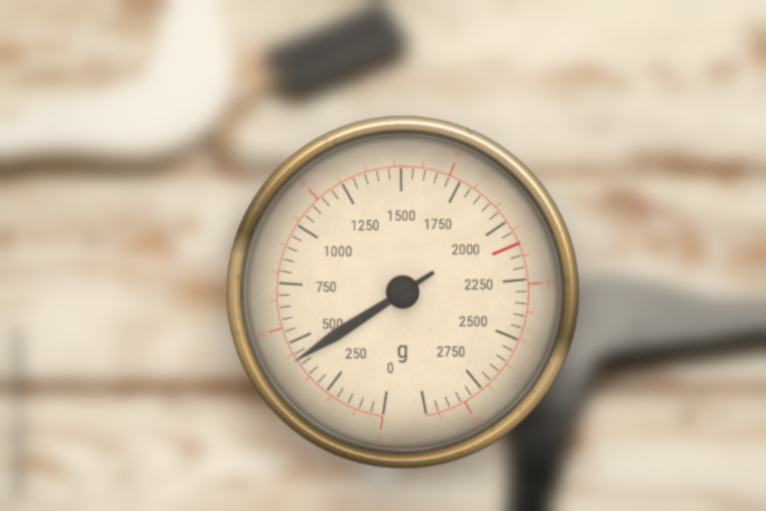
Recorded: 425 g
